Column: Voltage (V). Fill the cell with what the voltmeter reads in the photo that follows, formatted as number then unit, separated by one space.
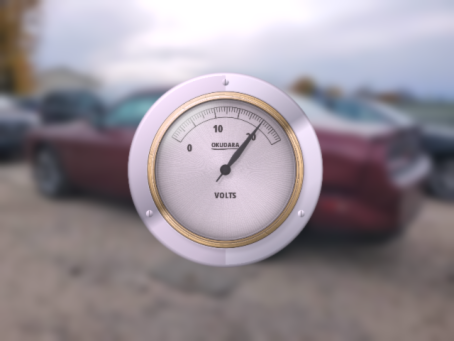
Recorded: 20 V
